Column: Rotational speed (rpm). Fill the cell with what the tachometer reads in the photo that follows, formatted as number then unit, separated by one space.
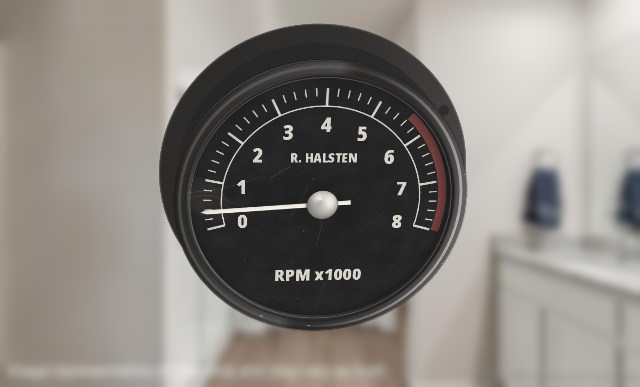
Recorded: 400 rpm
